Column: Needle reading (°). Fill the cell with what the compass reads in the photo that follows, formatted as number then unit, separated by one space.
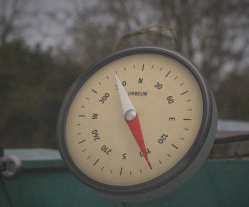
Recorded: 150 °
